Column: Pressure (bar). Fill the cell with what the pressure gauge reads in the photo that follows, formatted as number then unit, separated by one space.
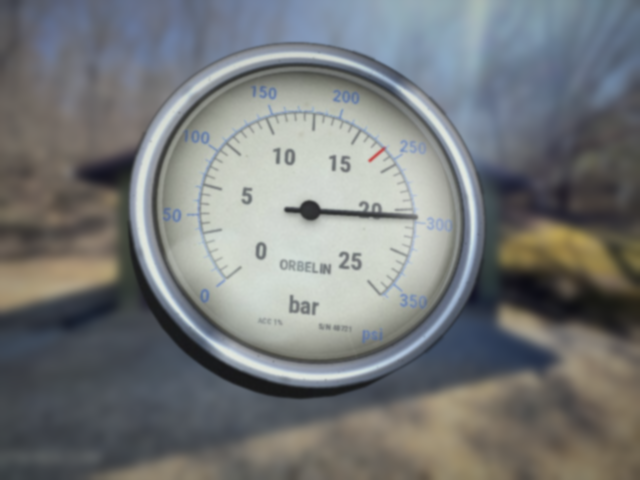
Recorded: 20.5 bar
